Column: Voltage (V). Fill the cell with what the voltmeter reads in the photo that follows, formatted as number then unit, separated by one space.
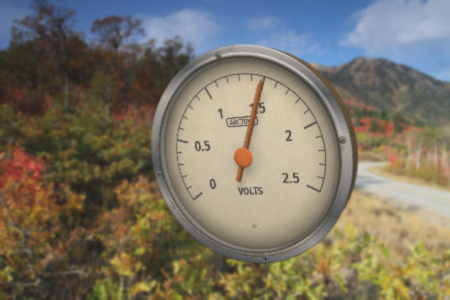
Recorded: 1.5 V
